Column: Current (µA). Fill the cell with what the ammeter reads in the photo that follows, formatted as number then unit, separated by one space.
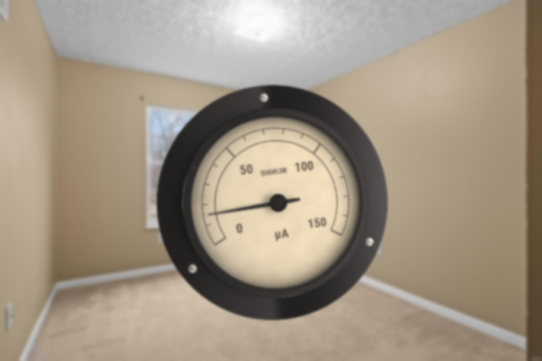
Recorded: 15 µA
